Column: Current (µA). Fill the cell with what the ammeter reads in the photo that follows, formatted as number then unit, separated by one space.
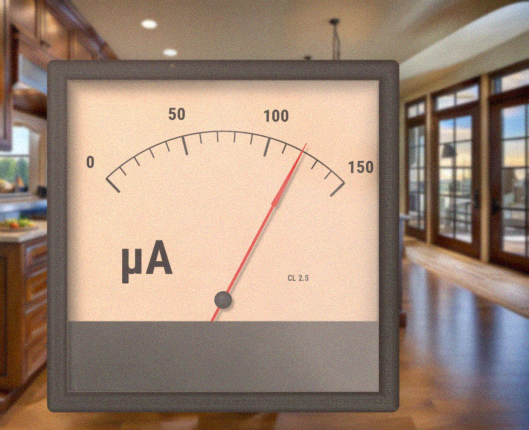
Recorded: 120 µA
